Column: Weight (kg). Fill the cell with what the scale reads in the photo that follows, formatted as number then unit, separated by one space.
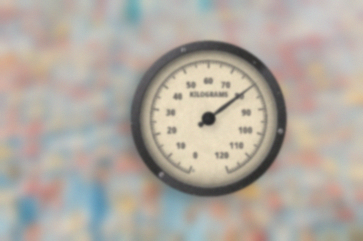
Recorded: 80 kg
